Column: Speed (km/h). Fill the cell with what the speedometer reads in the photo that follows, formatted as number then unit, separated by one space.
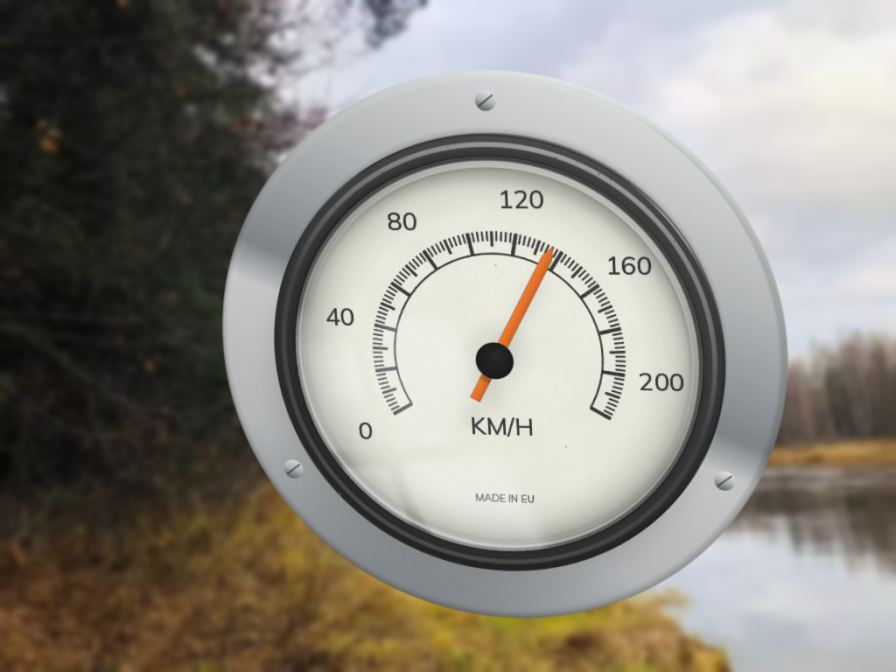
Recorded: 136 km/h
